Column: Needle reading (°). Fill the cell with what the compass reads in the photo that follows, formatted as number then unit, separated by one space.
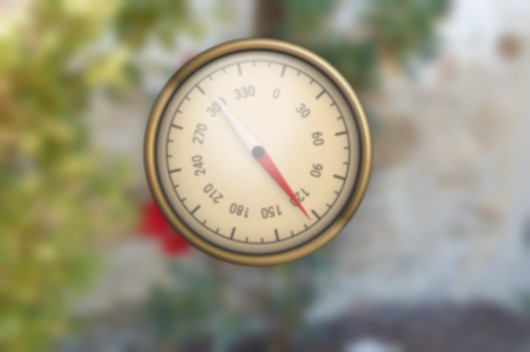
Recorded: 125 °
